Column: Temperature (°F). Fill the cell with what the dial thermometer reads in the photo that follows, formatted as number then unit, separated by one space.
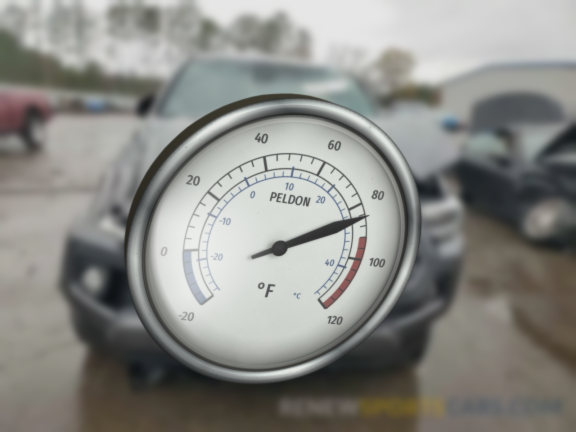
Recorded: 84 °F
